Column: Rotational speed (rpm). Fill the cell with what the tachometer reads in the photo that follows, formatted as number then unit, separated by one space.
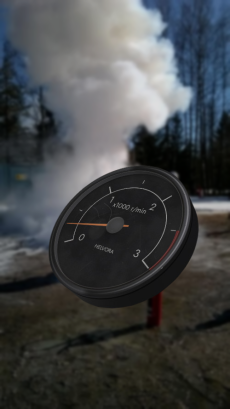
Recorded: 250 rpm
